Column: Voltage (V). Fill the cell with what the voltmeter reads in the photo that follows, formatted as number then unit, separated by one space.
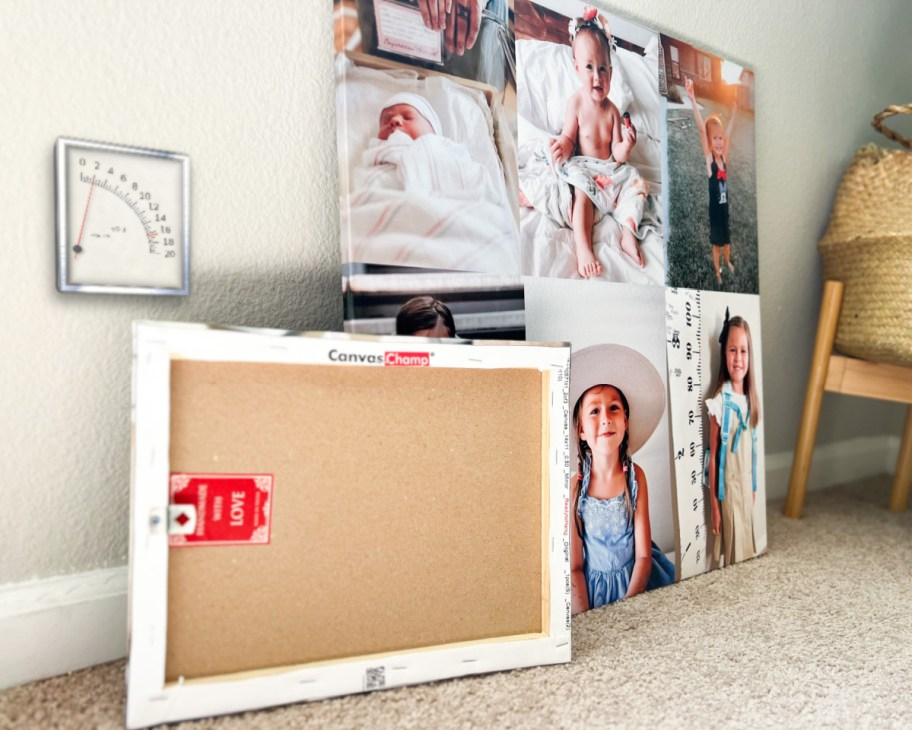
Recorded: 2 V
